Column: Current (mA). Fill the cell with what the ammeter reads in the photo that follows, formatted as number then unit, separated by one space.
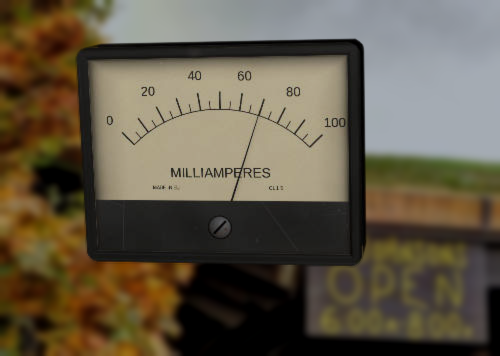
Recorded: 70 mA
